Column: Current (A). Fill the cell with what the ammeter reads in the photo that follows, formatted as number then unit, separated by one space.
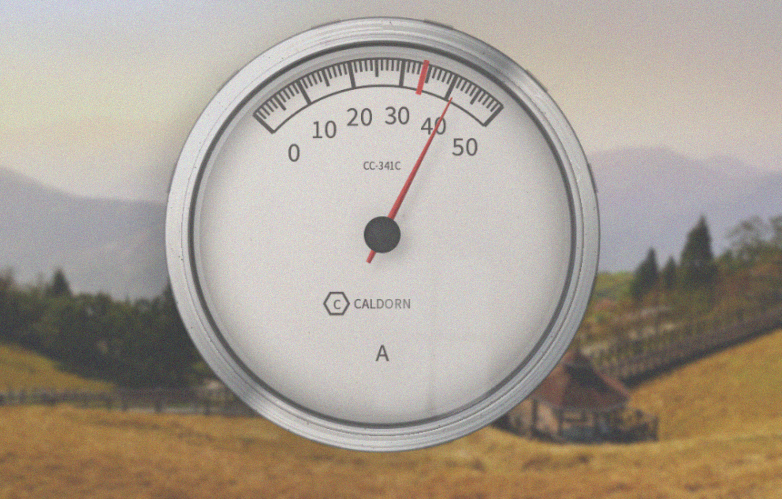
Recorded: 41 A
